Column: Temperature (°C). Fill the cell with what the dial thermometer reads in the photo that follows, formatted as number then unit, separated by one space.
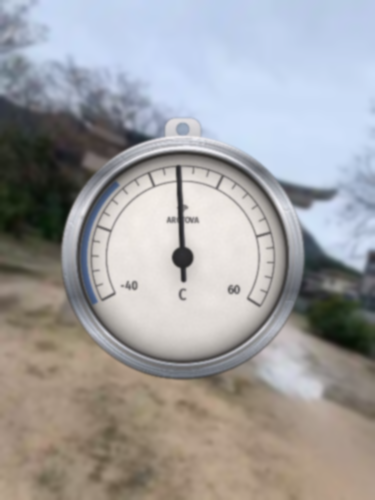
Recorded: 8 °C
